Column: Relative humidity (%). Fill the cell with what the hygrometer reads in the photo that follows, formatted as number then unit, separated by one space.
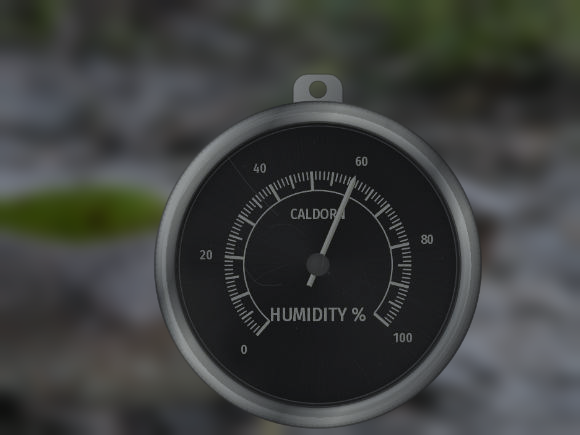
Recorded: 60 %
